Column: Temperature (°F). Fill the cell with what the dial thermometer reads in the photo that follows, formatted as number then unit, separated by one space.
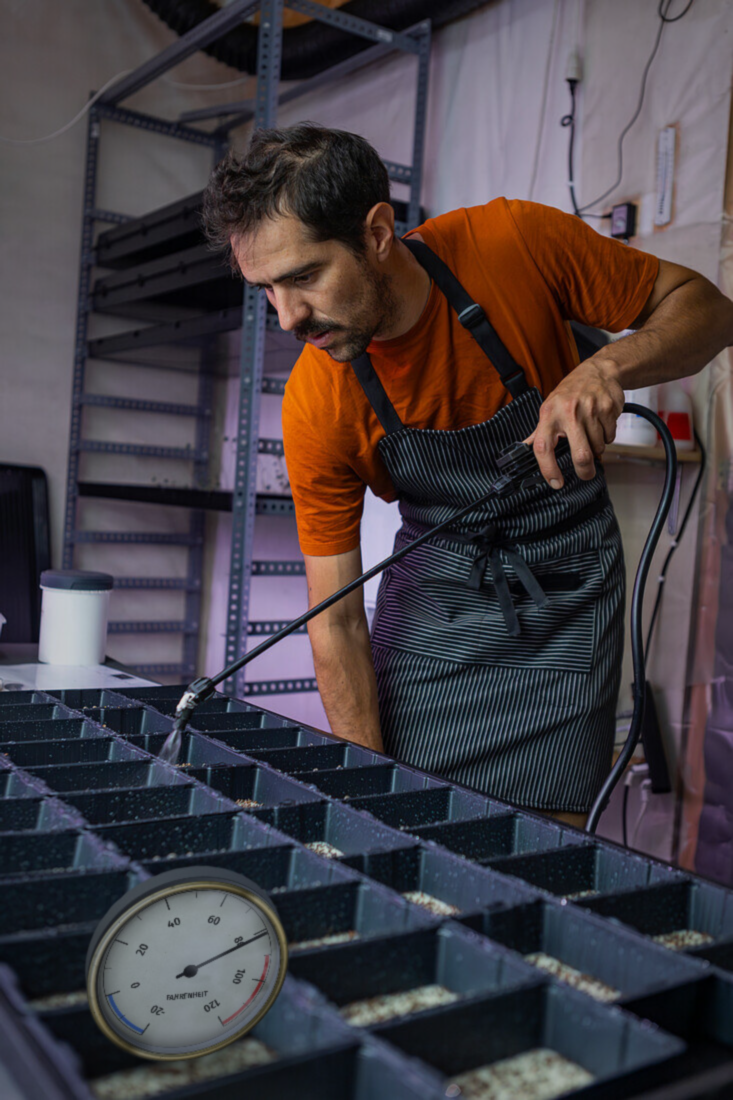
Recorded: 80 °F
